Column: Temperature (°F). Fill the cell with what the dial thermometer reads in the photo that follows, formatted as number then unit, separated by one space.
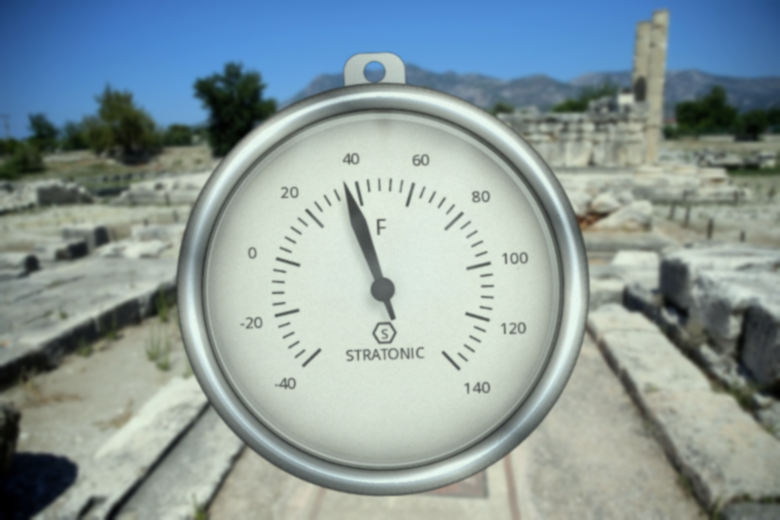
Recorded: 36 °F
